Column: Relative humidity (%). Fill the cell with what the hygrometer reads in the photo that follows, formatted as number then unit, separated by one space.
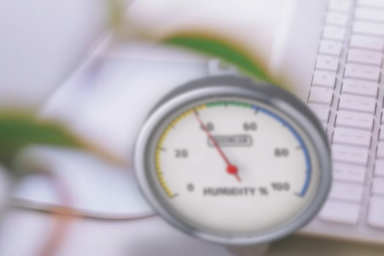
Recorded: 40 %
